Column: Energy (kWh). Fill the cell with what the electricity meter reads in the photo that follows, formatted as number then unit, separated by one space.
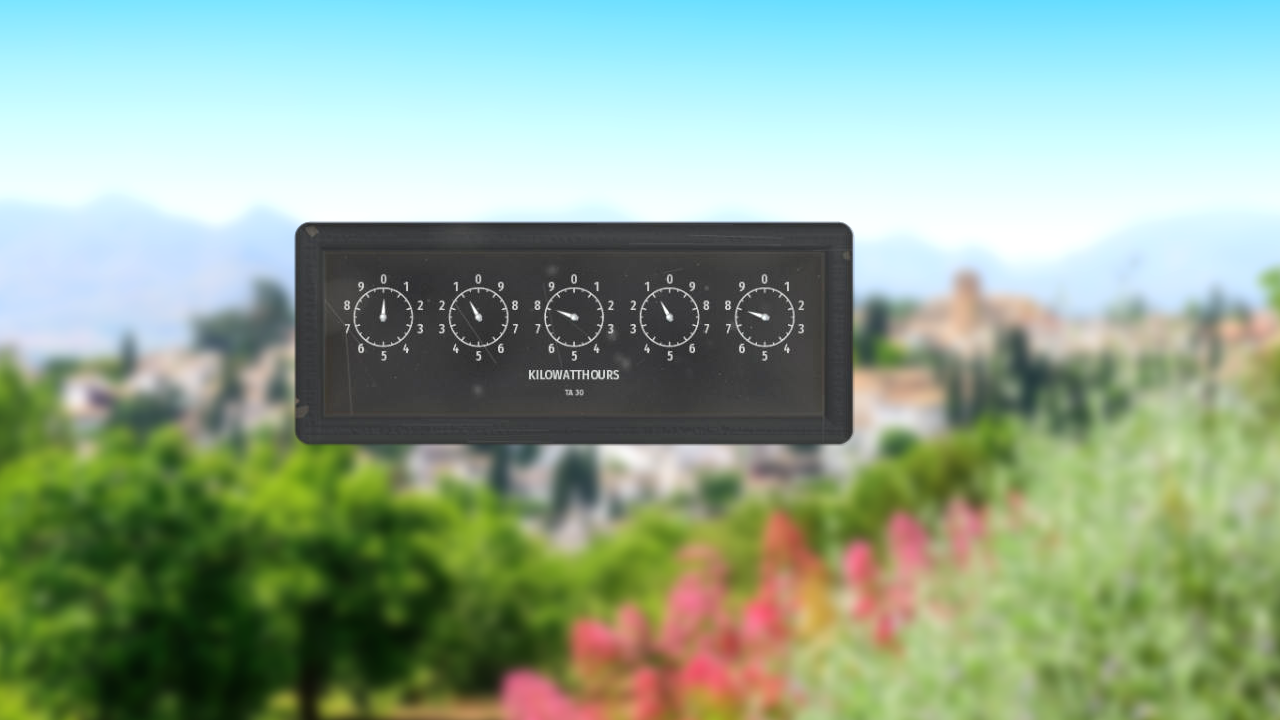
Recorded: 808 kWh
